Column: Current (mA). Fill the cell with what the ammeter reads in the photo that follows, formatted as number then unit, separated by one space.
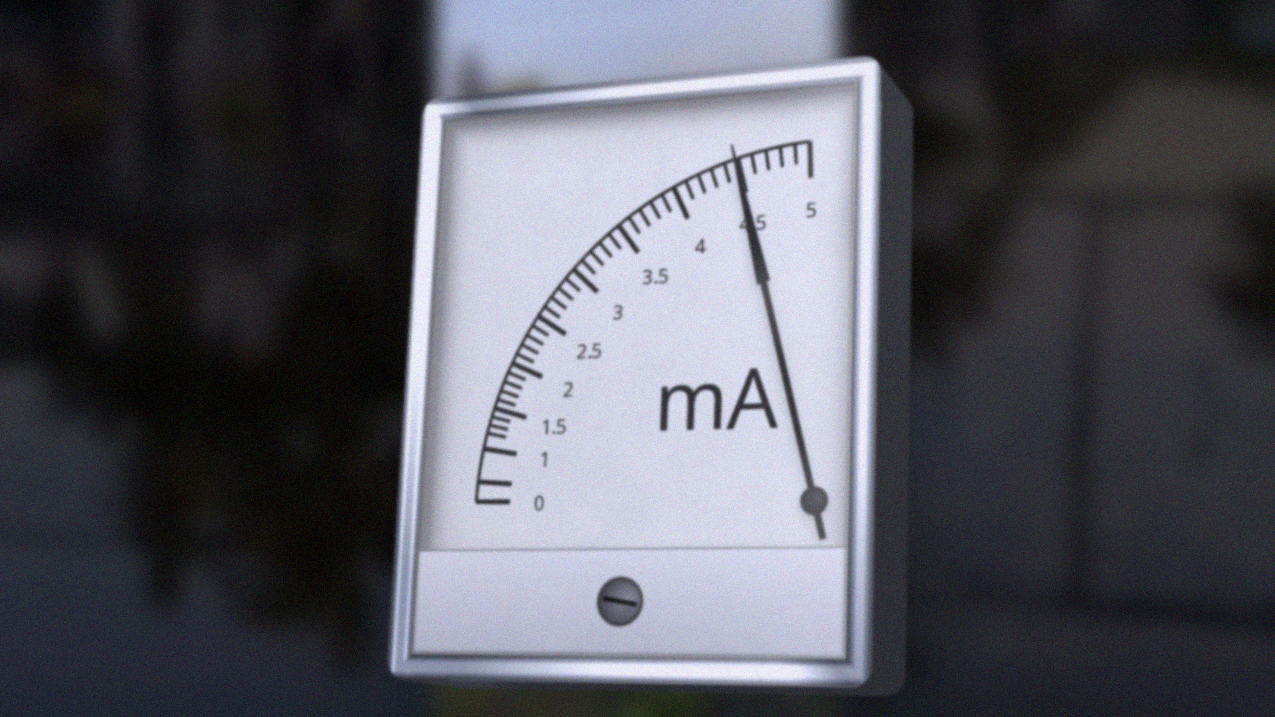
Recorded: 4.5 mA
